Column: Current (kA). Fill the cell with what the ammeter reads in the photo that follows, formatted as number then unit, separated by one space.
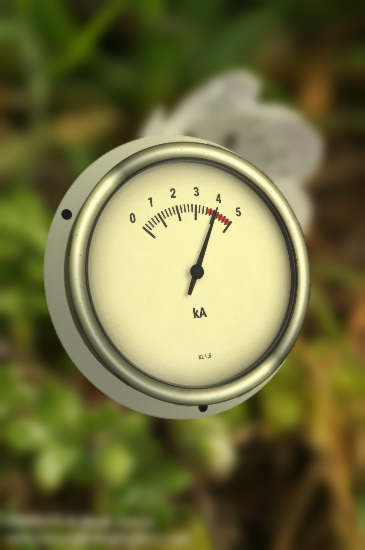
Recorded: 4 kA
